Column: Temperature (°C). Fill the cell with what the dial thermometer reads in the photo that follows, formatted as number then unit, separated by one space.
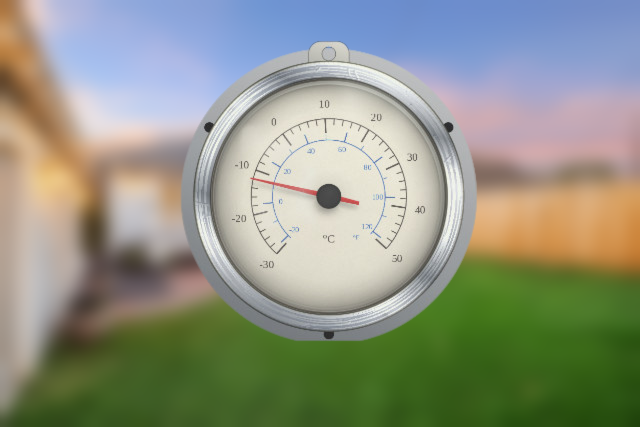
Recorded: -12 °C
